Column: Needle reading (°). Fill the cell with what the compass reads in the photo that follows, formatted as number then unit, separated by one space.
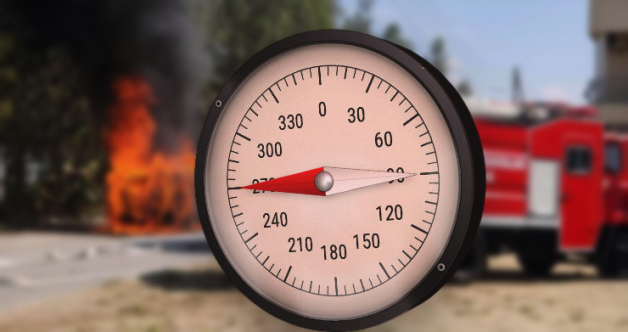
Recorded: 270 °
